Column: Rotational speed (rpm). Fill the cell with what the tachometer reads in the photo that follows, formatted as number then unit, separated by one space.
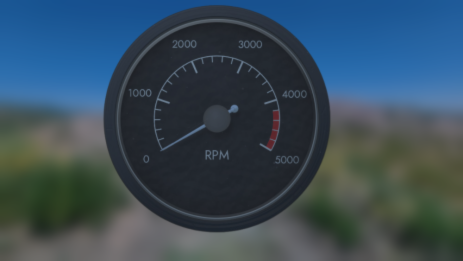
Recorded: 0 rpm
